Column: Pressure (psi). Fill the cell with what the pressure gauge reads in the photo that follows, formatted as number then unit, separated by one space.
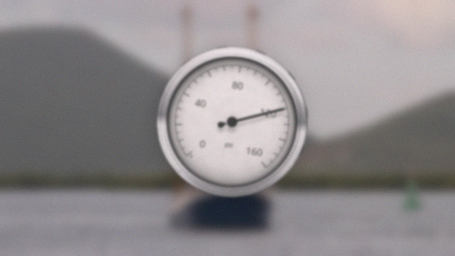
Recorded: 120 psi
